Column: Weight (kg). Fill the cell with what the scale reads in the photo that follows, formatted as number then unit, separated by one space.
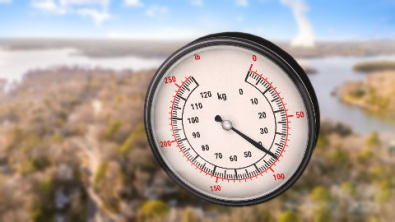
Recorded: 40 kg
